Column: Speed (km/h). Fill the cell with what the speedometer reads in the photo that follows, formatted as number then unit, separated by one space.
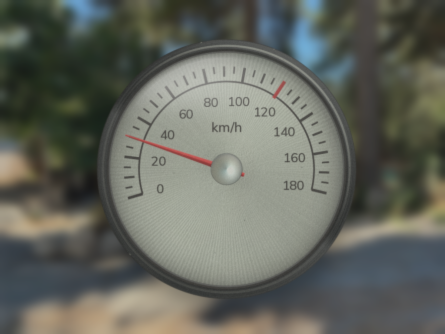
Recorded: 30 km/h
